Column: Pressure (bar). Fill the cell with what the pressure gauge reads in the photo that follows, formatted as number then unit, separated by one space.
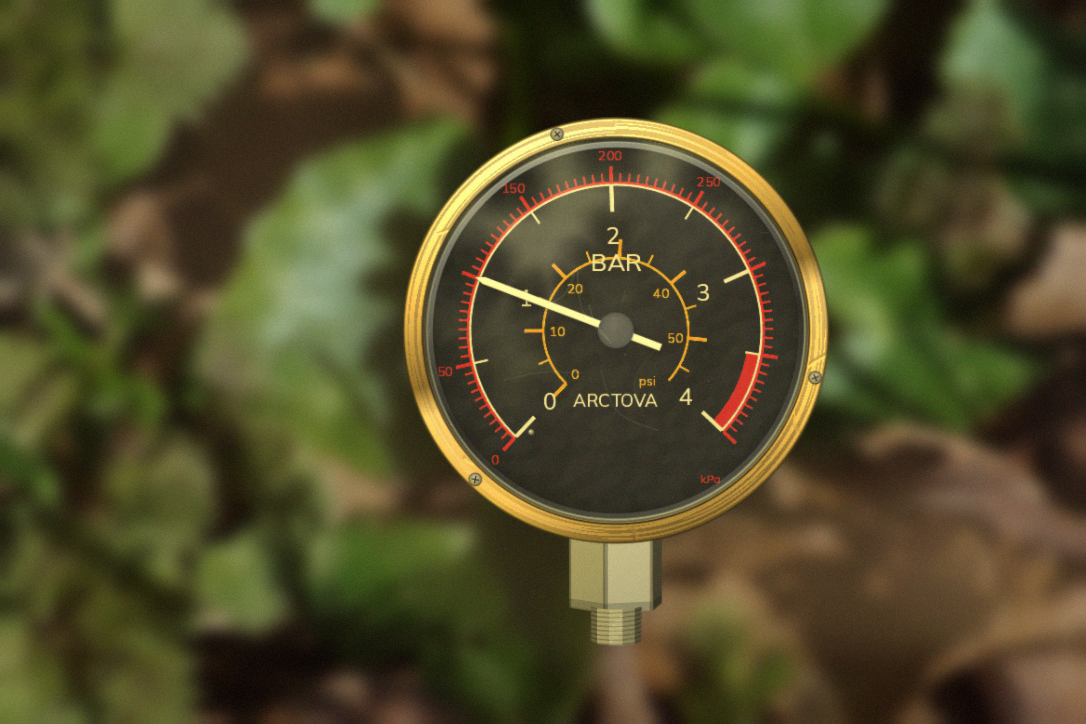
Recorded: 1 bar
